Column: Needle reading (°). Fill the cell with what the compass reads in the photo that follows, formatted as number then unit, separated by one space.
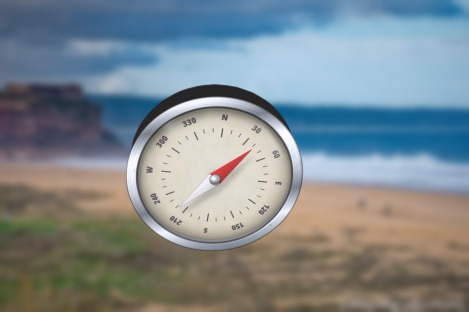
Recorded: 40 °
